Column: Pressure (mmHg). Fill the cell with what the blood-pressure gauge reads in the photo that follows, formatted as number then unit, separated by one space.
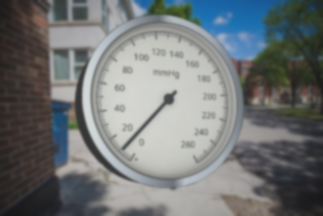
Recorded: 10 mmHg
